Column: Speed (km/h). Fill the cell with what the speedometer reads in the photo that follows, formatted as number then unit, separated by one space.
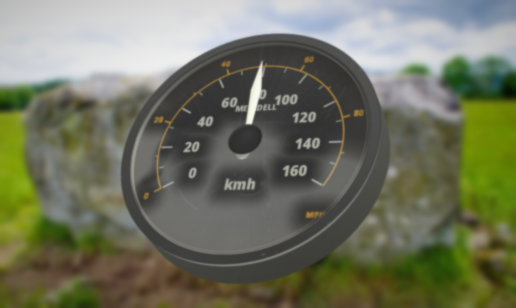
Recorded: 80 km/h
